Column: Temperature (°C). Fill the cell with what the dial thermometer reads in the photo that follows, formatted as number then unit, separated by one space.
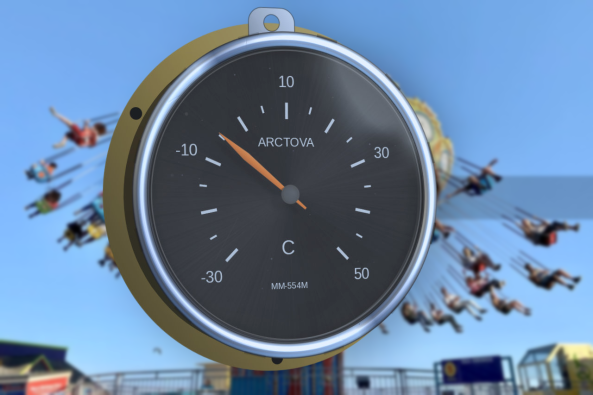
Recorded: -5 °C
